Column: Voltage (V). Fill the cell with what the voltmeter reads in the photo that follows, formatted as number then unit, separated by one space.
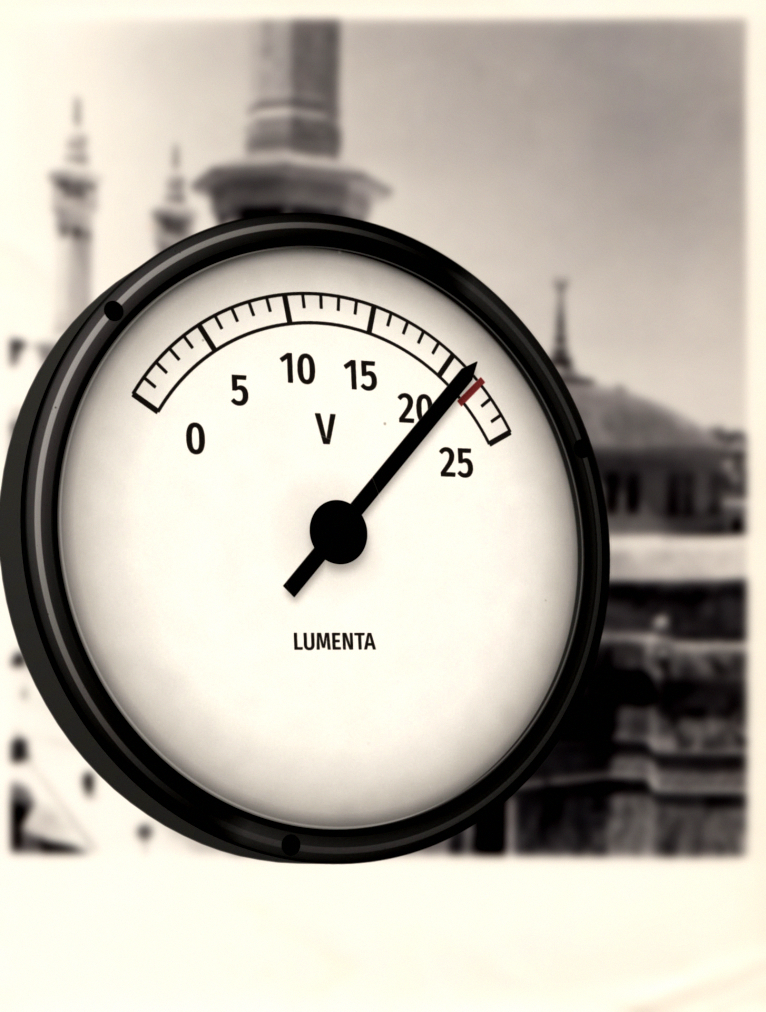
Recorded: 21 V
